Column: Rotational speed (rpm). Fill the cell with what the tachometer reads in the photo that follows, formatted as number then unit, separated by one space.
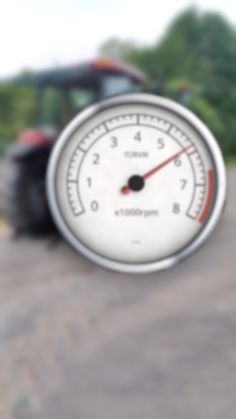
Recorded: 5800 rpm
